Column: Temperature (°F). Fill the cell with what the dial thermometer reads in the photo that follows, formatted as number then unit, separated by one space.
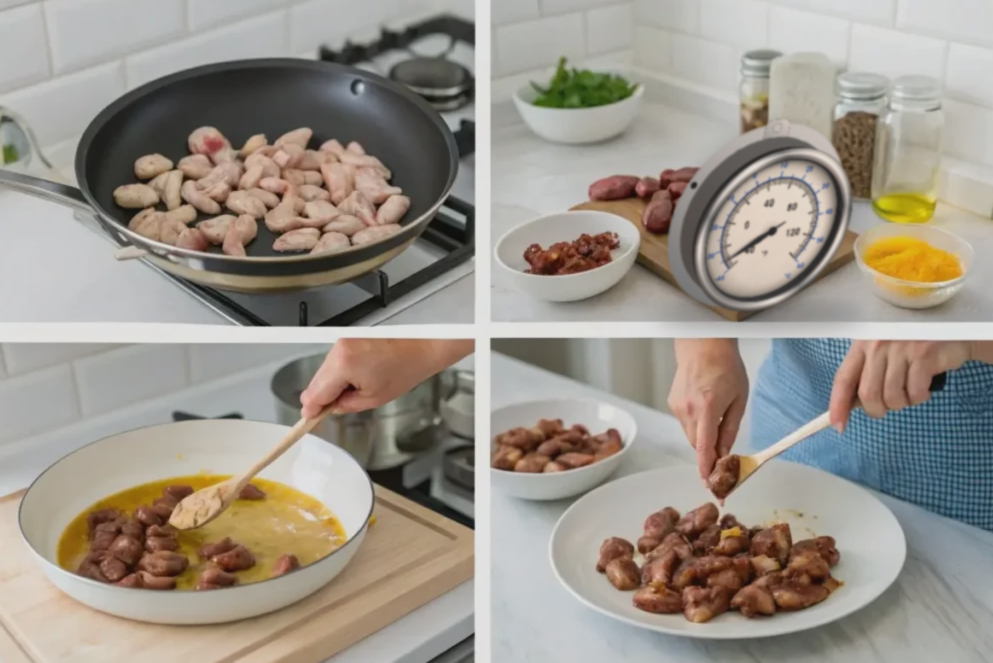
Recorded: -30 °F
